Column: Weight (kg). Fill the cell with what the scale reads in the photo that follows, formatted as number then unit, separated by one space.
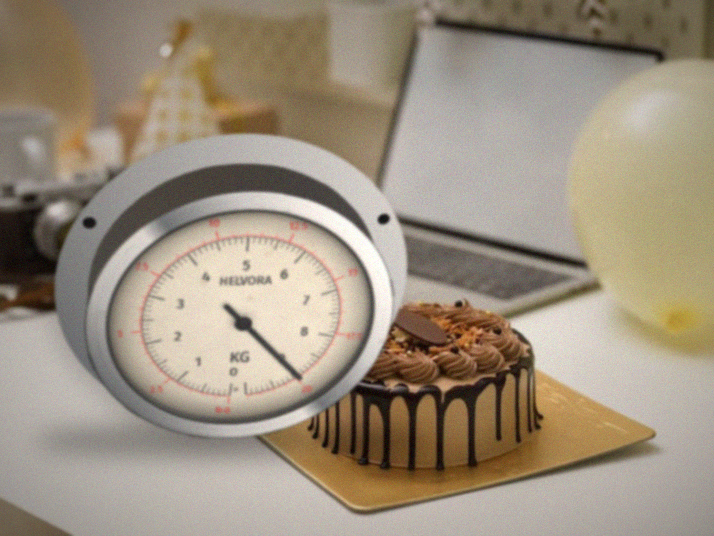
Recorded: 9 kg
